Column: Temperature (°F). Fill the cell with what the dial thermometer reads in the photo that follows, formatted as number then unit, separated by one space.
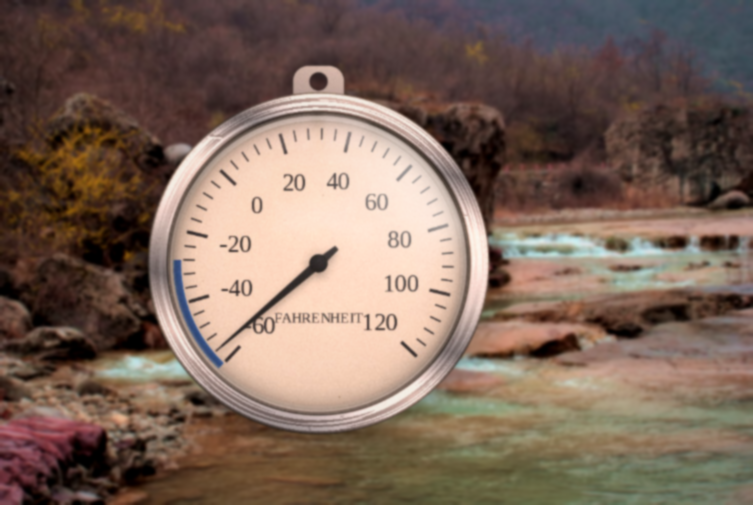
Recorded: -56 °F
